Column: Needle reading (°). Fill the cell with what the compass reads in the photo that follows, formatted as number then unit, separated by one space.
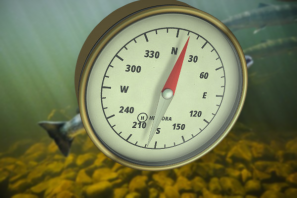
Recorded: 10 °
